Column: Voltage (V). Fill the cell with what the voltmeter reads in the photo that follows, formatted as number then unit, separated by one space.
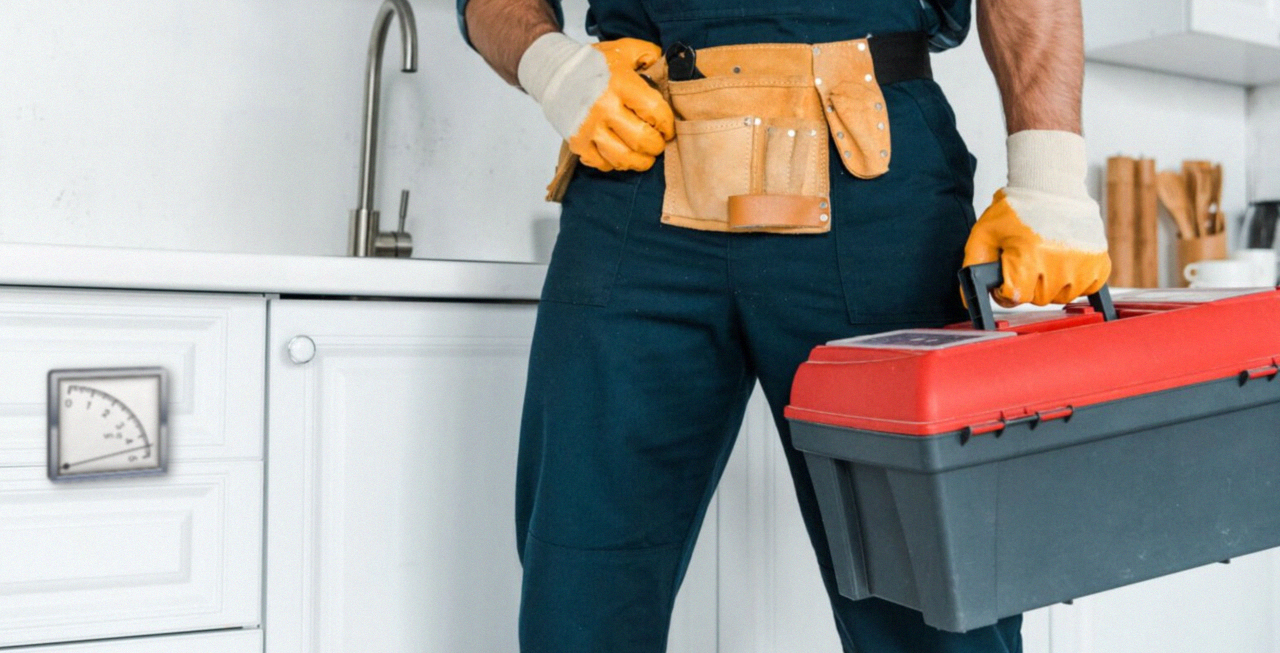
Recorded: 4.5 V
